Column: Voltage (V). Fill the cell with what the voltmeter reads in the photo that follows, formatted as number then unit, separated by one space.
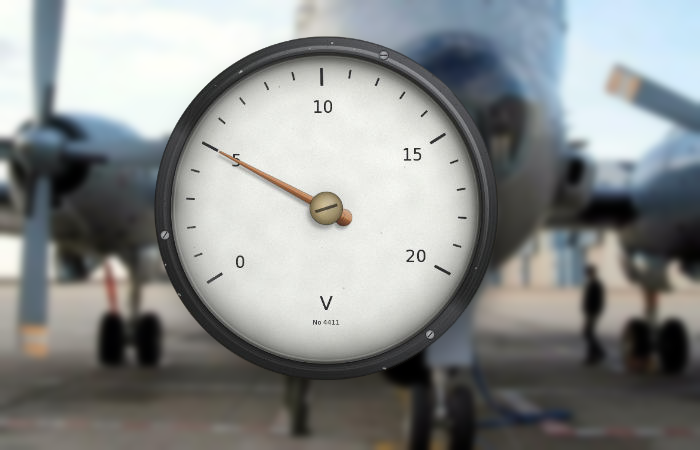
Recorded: 5 V
